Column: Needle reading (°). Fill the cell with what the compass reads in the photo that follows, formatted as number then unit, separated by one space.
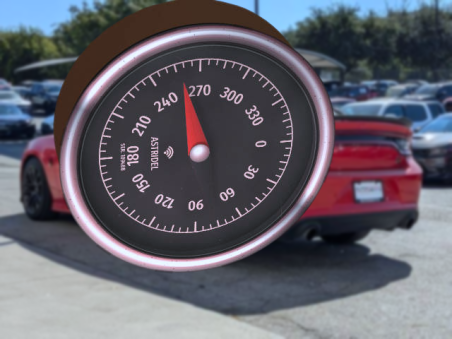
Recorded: 257.5 °
